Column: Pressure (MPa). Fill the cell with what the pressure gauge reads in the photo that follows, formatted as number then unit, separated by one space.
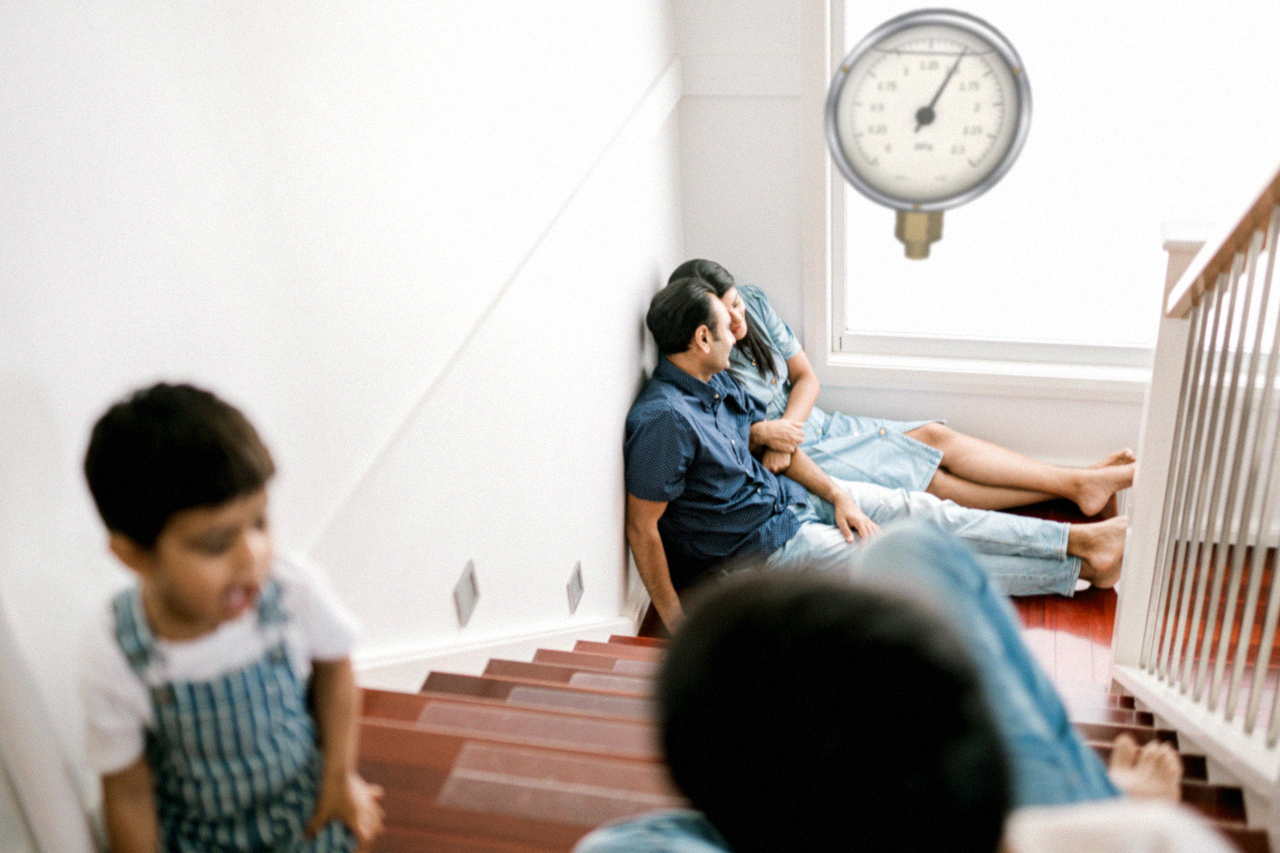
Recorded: 1.5 MPa
